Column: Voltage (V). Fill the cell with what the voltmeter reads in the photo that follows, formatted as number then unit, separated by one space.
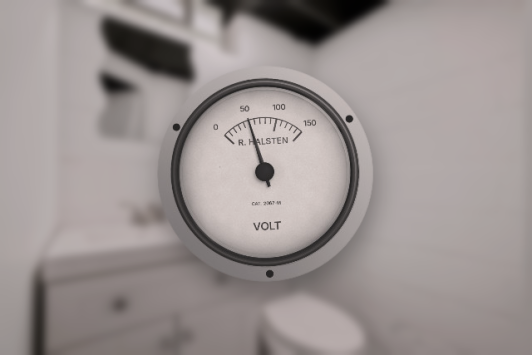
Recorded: 50 V
